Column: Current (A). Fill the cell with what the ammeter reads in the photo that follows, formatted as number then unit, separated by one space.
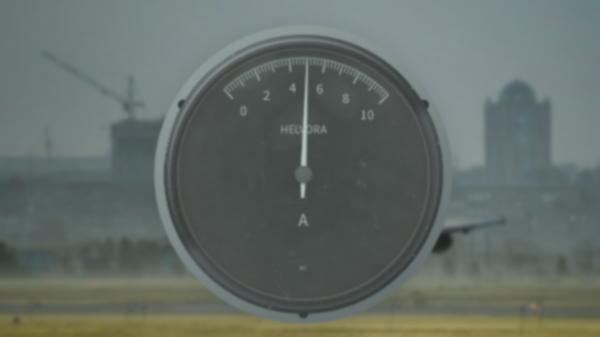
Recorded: 5 A
